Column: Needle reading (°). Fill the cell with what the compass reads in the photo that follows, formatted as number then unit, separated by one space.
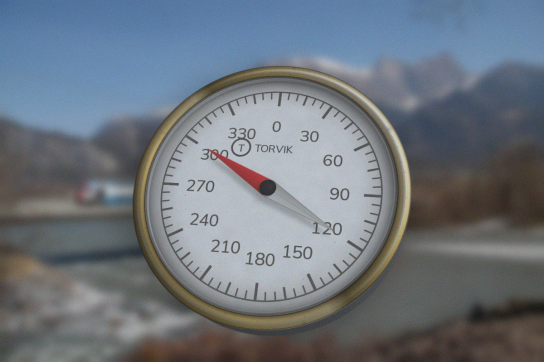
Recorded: 300 °
